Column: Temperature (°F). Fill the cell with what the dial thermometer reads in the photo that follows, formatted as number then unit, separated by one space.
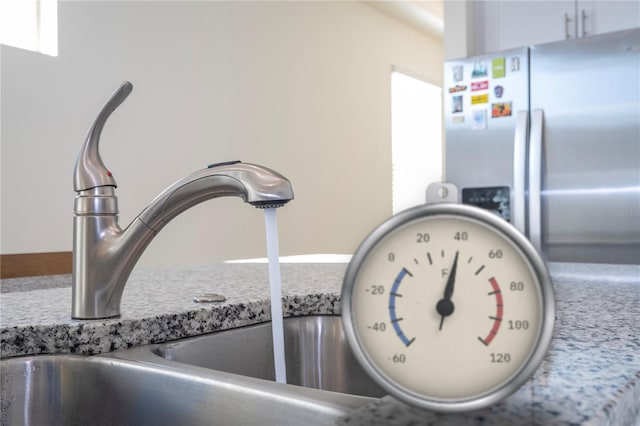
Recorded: 40 °F
